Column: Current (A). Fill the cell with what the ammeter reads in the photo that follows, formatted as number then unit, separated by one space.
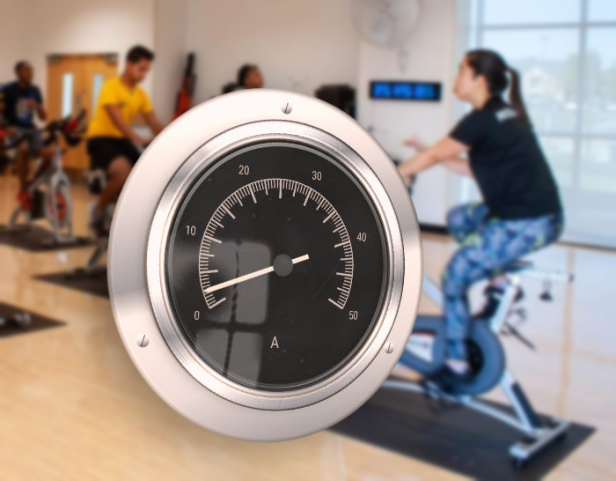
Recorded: 2.5 A
